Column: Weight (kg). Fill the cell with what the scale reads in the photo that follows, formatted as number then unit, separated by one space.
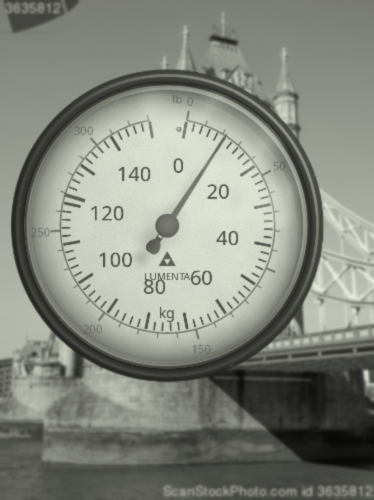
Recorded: 10 kg
